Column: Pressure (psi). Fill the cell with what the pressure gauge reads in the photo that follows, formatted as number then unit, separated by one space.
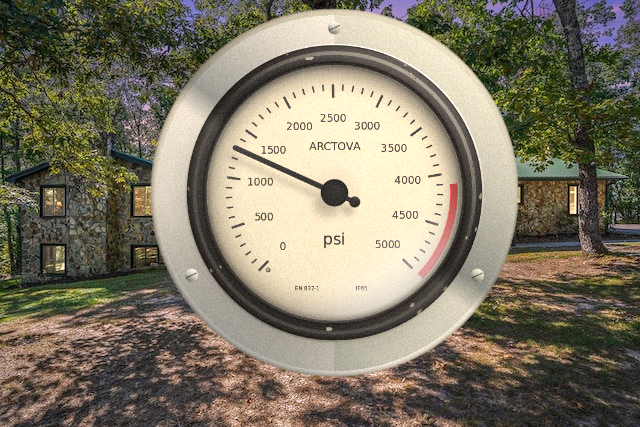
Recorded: 1300 psi
